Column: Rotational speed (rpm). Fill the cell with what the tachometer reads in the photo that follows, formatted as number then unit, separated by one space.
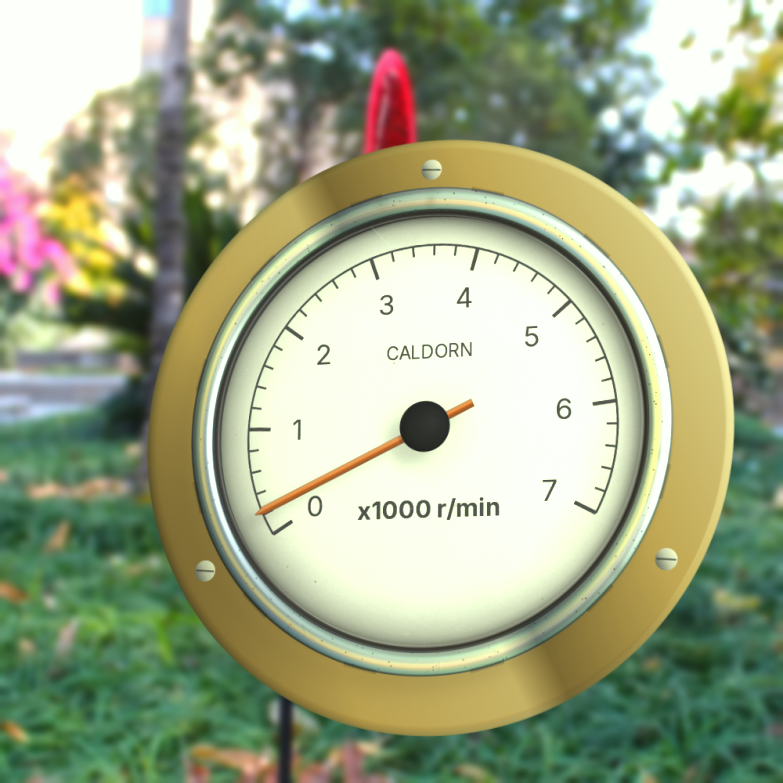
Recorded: 200 rpm
